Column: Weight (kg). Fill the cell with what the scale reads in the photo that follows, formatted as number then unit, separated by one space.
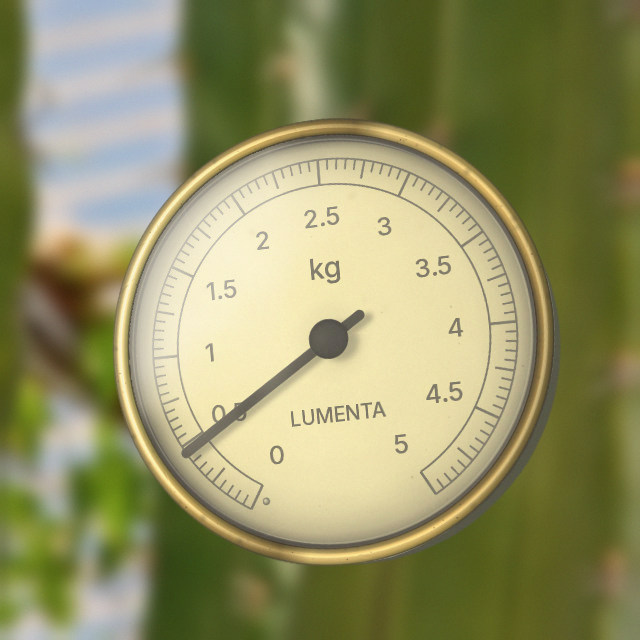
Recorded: 0.45 kg
